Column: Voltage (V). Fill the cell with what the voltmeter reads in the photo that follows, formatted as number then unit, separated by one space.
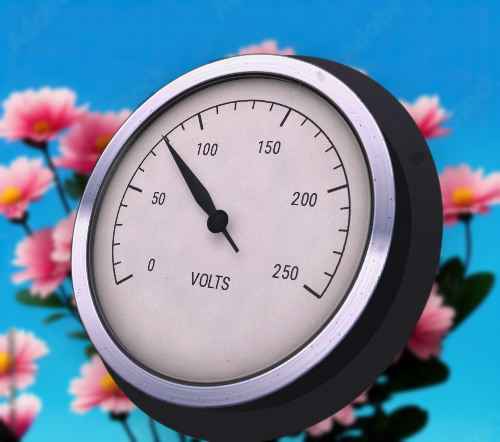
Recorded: 80 V
